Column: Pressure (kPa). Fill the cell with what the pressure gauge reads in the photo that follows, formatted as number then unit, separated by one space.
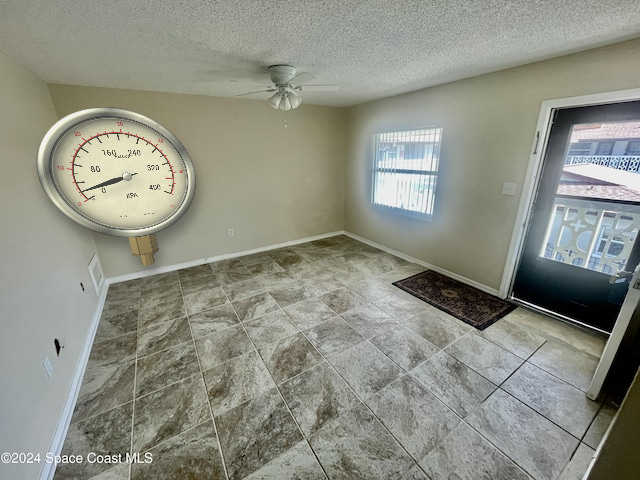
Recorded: 20 kPa
